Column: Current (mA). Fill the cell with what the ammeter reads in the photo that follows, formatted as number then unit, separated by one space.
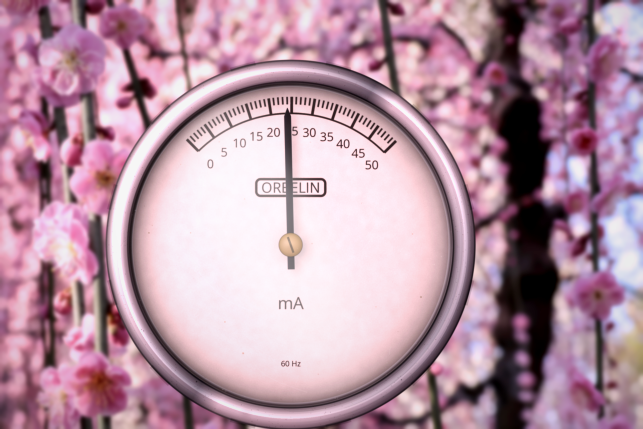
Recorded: 24 mA
